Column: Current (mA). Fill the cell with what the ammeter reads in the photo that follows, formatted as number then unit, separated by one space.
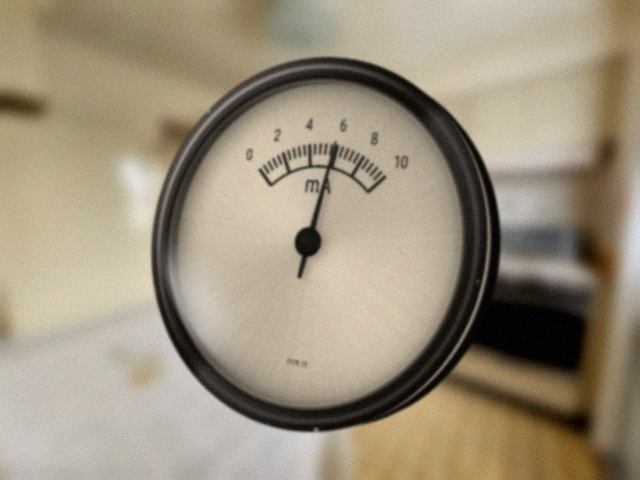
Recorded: 6 mA
